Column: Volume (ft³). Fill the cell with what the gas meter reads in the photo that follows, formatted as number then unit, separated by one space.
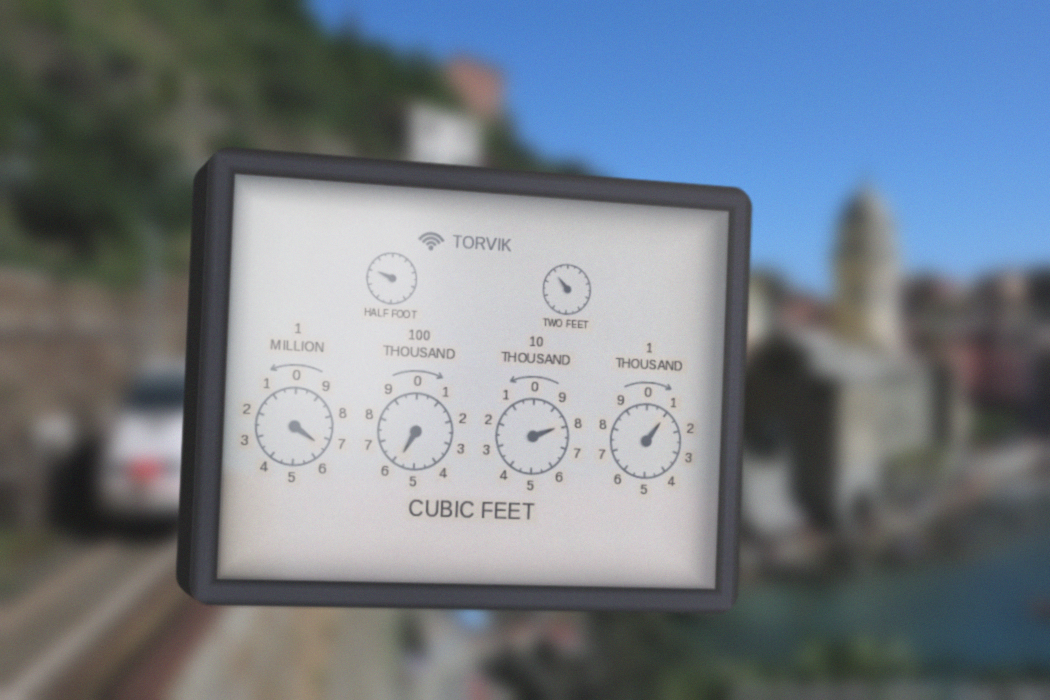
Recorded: 658100 ft³
